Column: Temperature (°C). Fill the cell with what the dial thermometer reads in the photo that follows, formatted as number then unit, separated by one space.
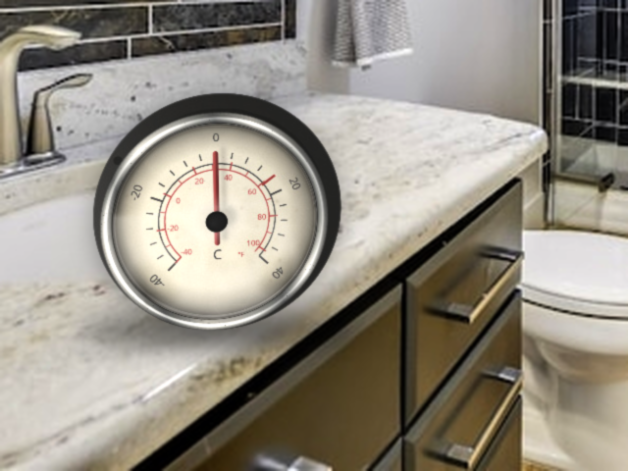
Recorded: 0 °C
